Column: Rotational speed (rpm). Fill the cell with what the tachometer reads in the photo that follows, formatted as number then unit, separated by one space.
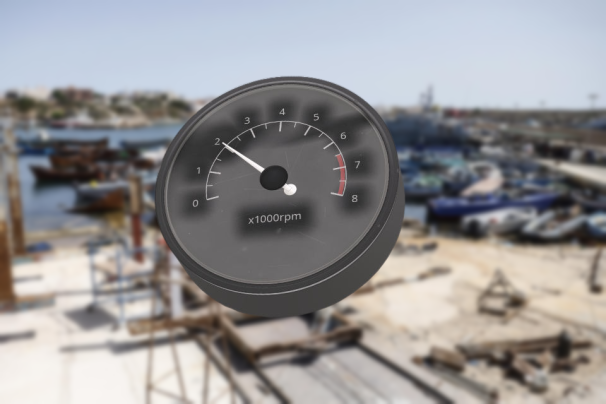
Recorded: 2000 rpm
